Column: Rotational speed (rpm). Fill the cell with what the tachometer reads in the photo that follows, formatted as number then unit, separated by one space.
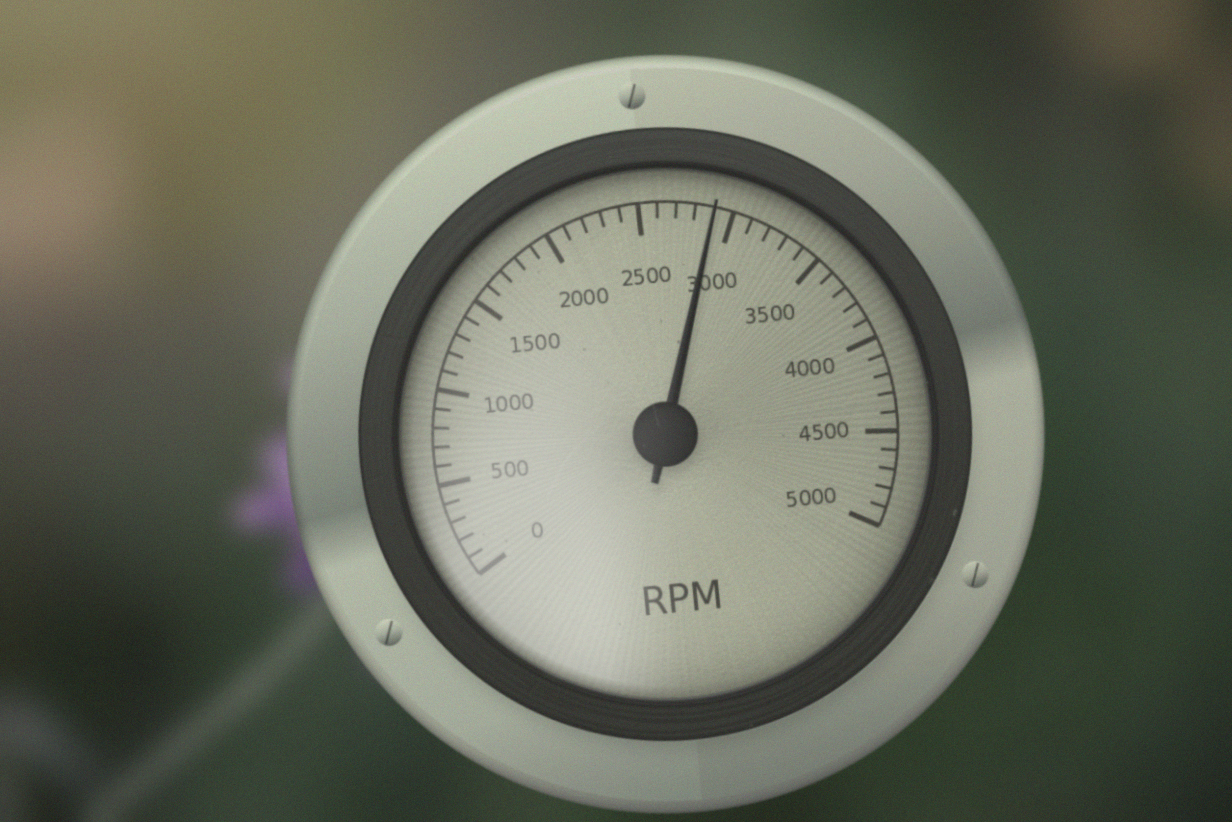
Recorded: 2900 rpm
